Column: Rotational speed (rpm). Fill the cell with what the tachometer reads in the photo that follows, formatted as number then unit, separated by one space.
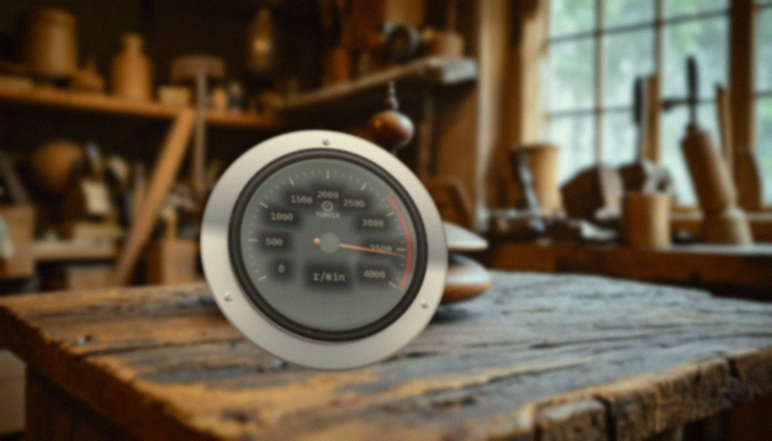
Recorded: 3600 rpm
